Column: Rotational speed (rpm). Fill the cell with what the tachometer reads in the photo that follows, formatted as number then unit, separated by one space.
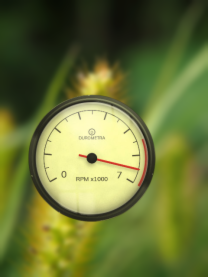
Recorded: 6500 rpm
